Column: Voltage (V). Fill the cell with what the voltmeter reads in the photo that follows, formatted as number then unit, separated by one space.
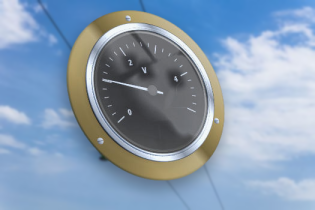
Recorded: 1 V
